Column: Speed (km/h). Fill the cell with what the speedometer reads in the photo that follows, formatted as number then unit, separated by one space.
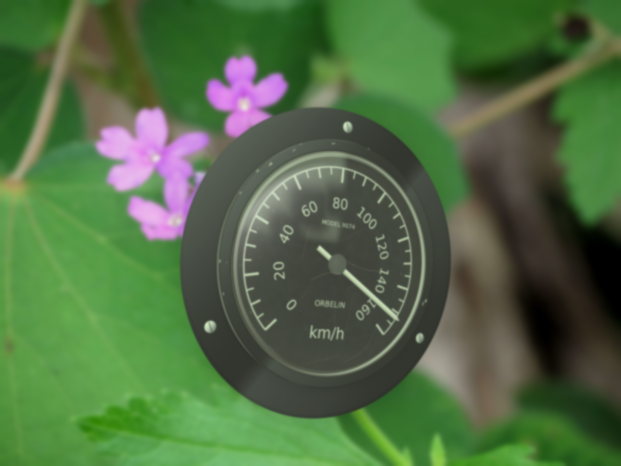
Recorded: 152.5 km/h
